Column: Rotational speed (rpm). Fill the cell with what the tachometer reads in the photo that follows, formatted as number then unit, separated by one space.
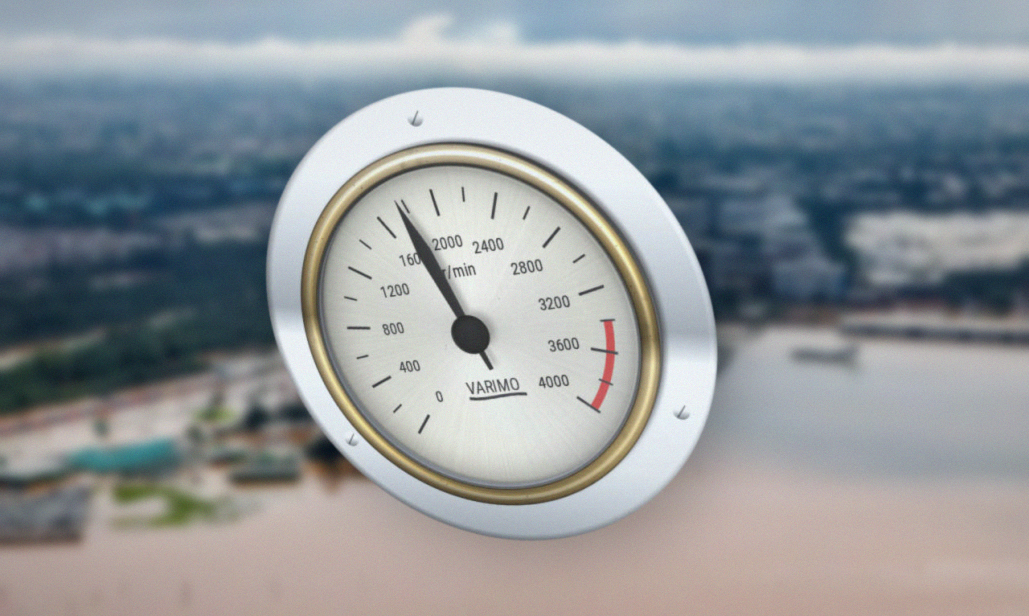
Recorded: 1800 rpm
